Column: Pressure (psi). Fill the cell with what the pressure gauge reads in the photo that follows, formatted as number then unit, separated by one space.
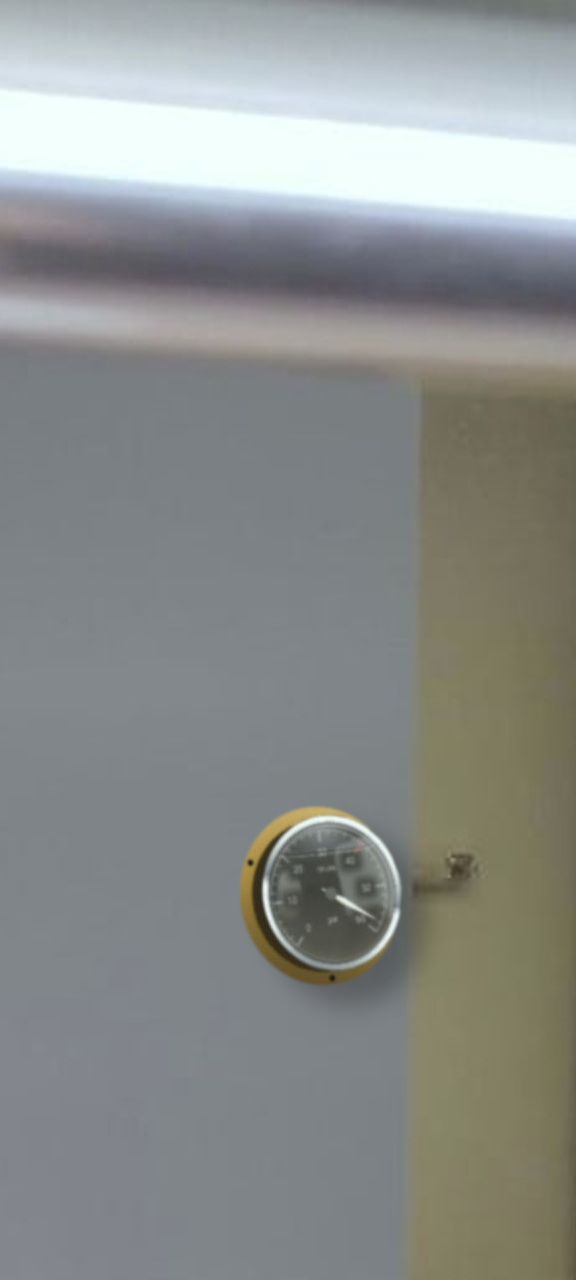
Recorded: 58 psi
